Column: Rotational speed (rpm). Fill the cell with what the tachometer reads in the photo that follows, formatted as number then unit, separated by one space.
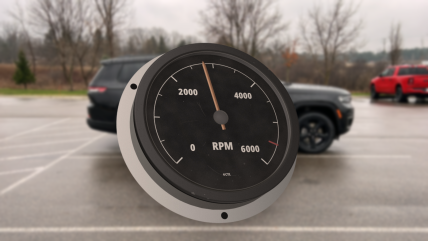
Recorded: 2750 rpm
